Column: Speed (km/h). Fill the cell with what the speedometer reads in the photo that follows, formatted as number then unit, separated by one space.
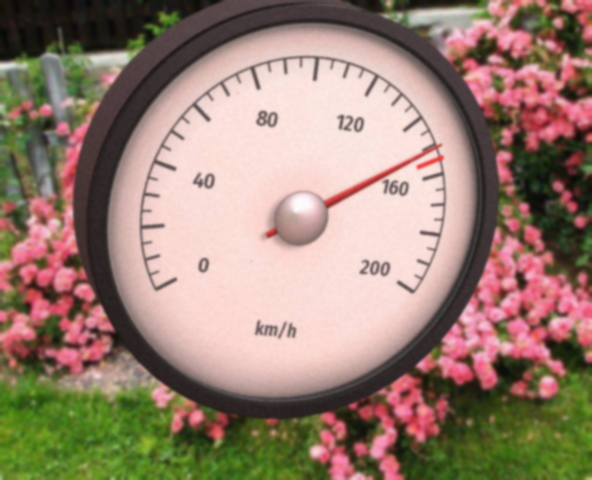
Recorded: 150 km/h
